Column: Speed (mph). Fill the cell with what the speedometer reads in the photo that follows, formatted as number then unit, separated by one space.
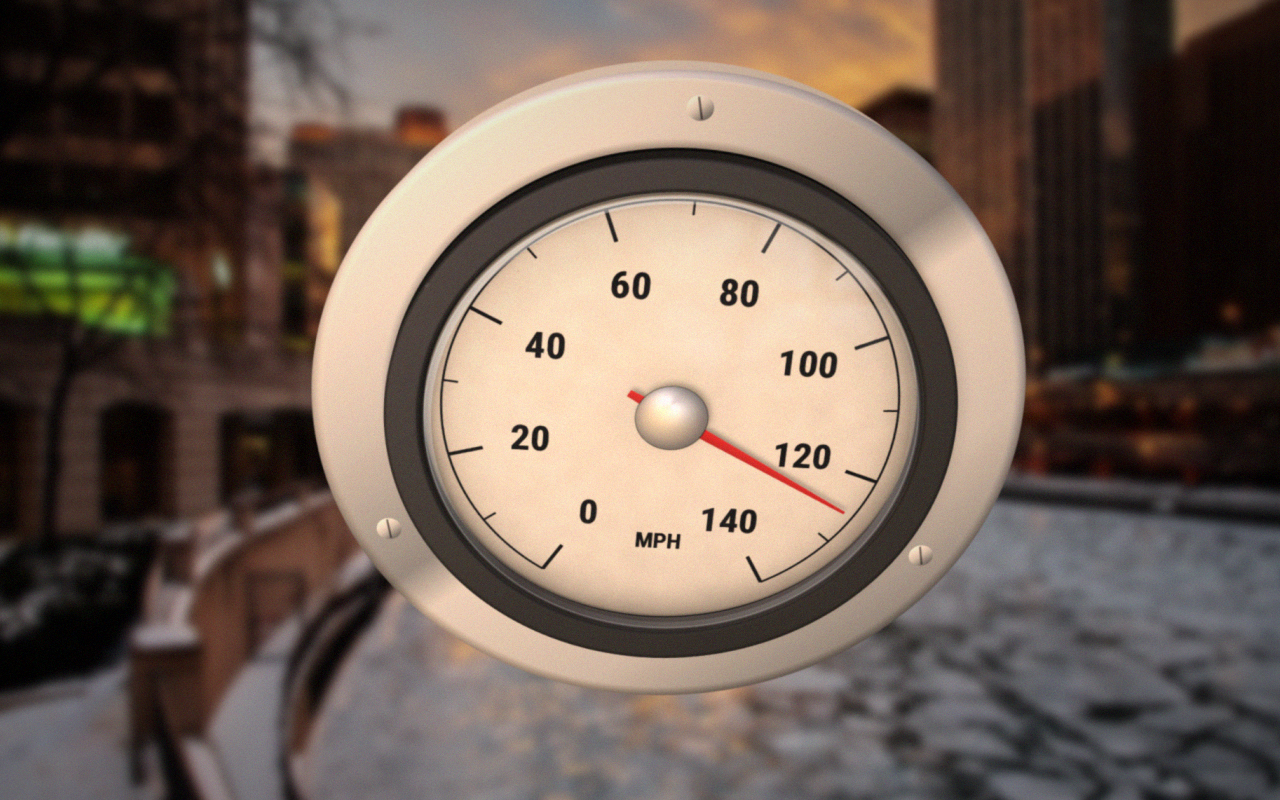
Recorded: 125 mph
